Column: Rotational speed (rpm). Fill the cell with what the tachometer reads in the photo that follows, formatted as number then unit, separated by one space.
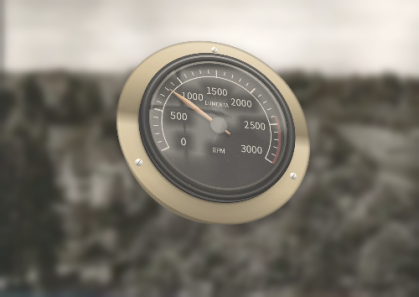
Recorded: 800 rpm
